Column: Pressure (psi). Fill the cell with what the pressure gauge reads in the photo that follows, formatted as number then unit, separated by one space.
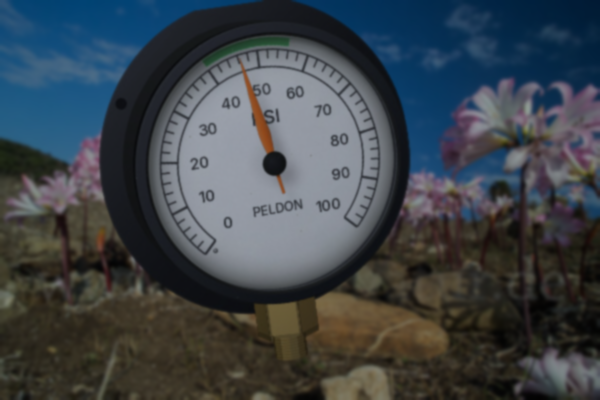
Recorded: 46 psi
